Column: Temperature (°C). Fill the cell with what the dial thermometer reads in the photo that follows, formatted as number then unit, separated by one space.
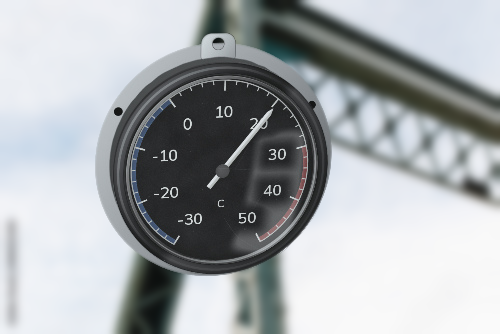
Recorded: 20 °C
